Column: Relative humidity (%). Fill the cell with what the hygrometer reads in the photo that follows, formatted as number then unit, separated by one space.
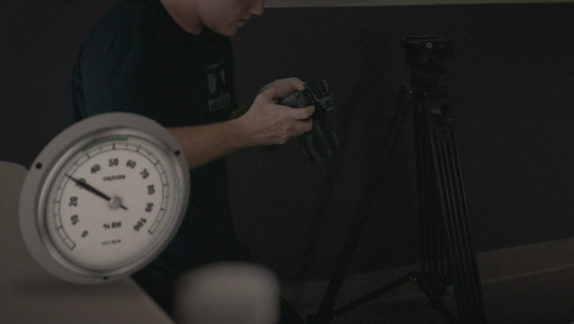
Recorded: 30 %
